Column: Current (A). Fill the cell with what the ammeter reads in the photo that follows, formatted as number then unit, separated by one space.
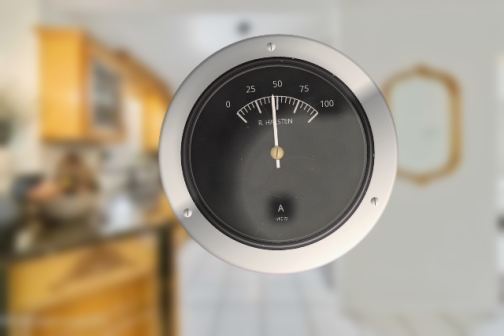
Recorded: 45 A
